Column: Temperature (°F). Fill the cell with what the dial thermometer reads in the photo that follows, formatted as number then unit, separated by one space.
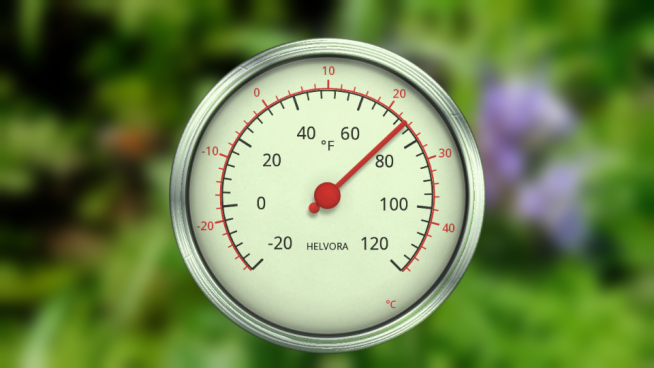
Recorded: 74 °F
